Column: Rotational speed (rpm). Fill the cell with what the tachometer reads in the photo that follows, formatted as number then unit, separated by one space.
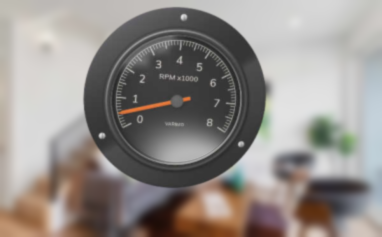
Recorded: 500 rpm
